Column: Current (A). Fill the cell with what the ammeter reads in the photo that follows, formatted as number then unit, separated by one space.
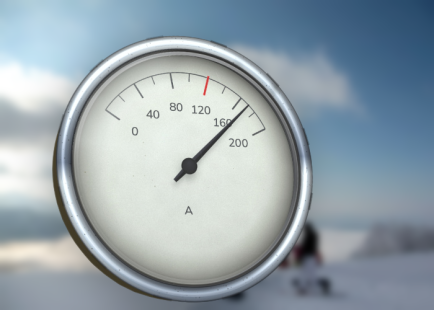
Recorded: 170 A
